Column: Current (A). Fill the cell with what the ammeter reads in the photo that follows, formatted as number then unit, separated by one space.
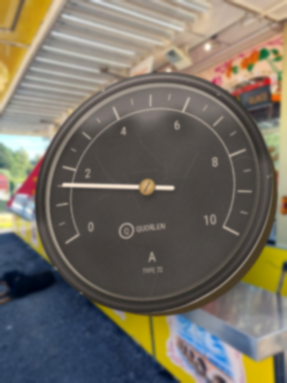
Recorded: 1.5 A
